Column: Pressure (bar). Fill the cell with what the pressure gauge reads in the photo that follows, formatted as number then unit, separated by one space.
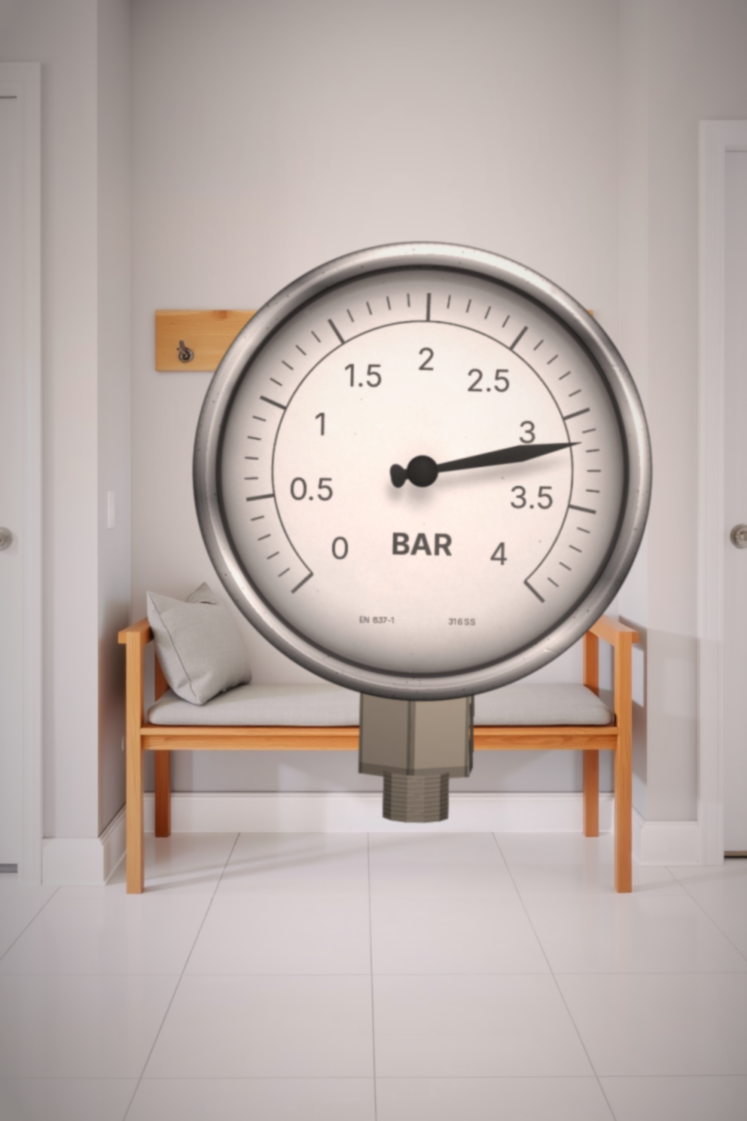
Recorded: 3.15 bar
